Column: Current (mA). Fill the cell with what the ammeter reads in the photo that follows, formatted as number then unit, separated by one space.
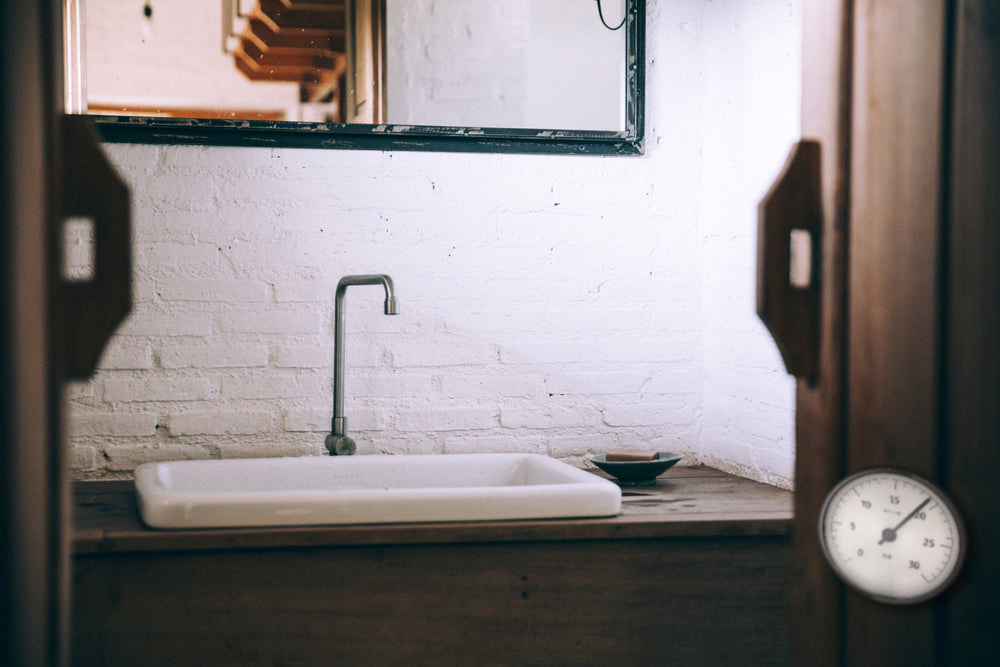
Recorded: 19 mA
